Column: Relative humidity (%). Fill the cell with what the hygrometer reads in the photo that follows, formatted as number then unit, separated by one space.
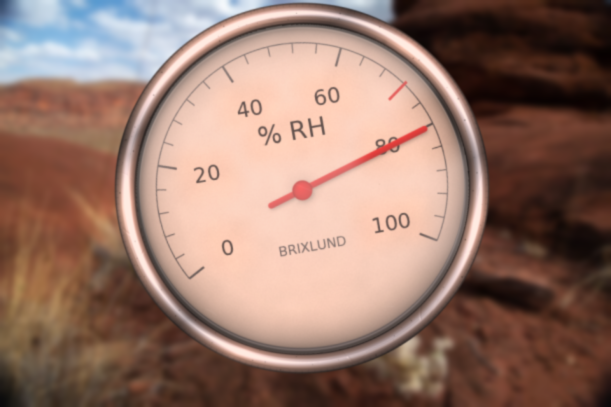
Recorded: 80 %
